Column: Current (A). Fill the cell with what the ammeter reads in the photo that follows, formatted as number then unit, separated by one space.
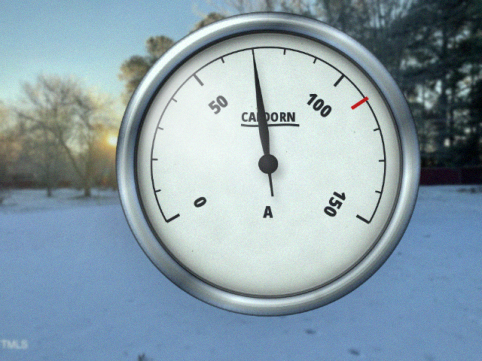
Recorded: 70 A
